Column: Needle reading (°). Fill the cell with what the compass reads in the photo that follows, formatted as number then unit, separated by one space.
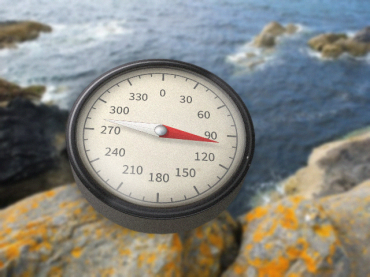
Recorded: 100 °
